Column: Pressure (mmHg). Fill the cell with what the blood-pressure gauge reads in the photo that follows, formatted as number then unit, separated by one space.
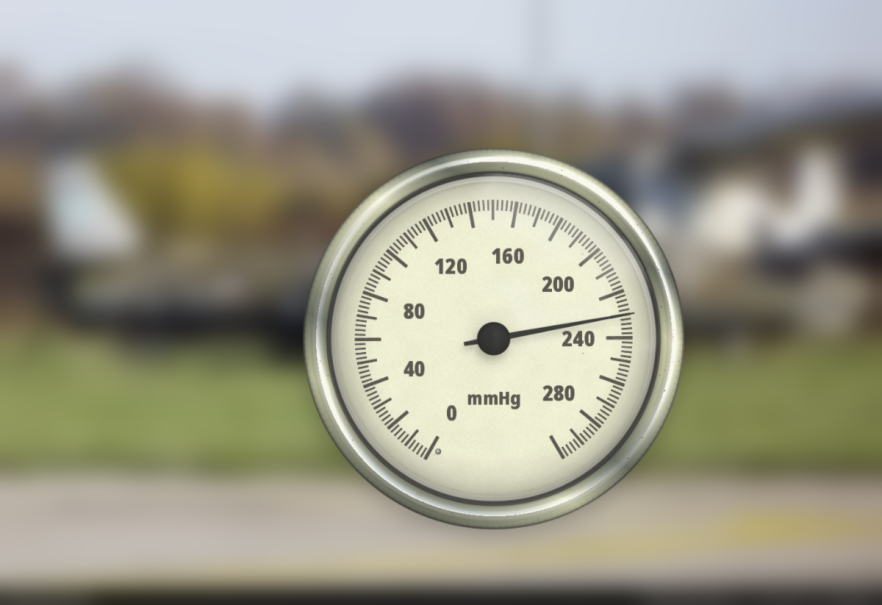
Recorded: 230 mmHg
